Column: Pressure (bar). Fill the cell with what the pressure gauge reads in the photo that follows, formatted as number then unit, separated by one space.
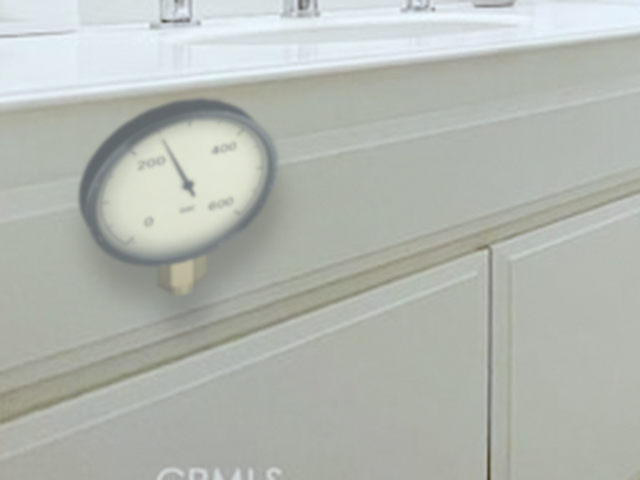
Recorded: 250 bar
